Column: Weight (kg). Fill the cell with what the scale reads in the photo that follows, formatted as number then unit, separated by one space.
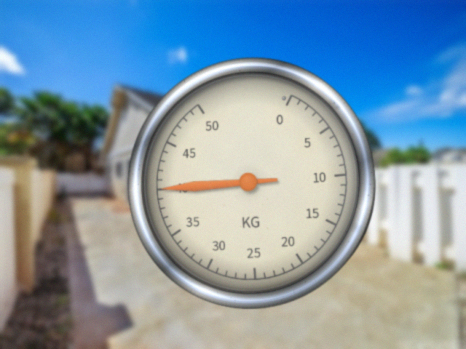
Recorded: 40 kg
